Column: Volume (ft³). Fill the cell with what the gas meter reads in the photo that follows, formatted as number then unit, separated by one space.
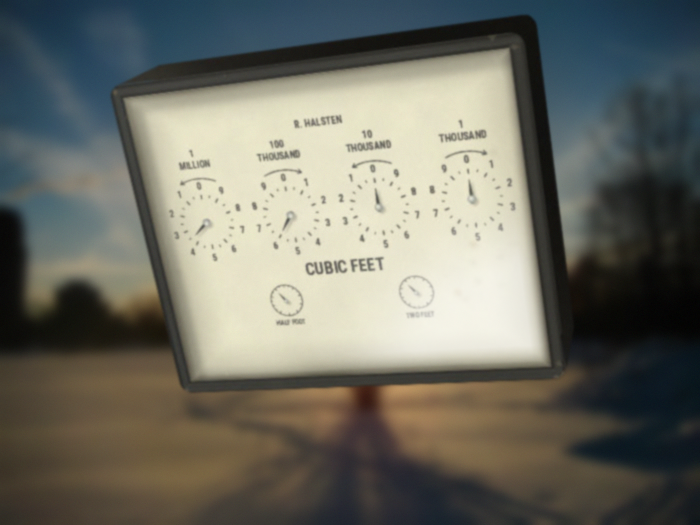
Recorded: 360000 ft³
